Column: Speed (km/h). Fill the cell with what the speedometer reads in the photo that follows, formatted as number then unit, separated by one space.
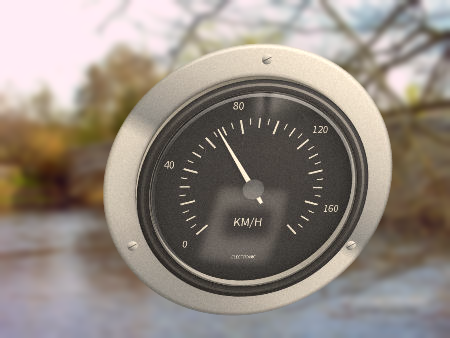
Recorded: 67.5 km/h
